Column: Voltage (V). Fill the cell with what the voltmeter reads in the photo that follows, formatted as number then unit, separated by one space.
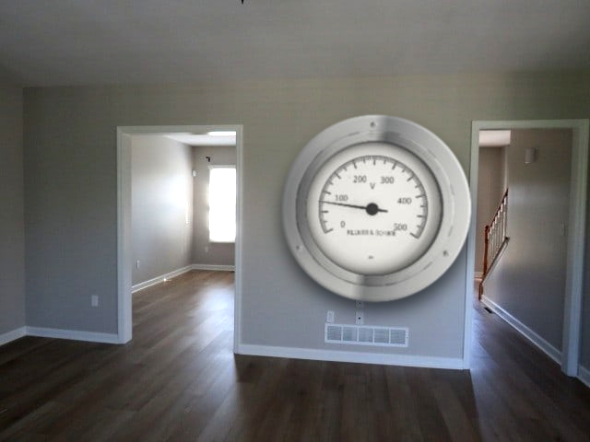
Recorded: 75 V
